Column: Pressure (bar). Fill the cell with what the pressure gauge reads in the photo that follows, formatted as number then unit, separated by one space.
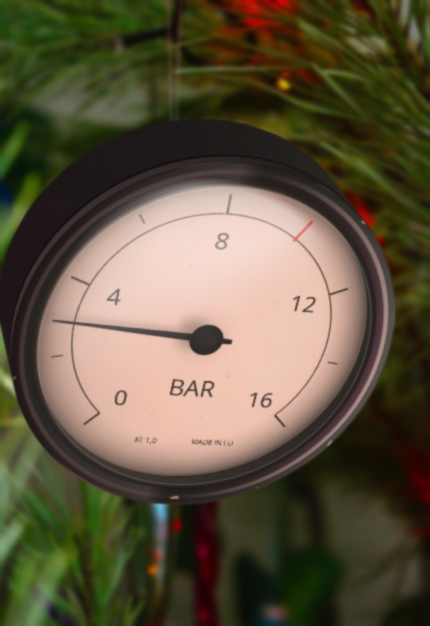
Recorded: 3 bar
